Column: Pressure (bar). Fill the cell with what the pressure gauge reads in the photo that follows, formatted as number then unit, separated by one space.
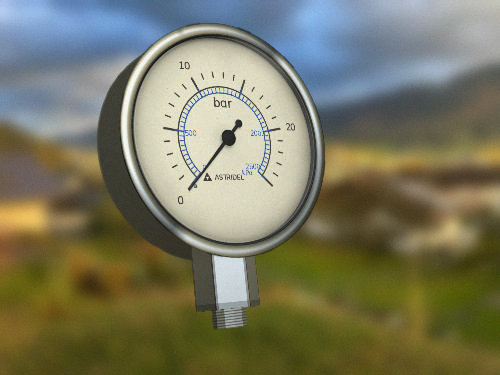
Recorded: 0 bar
